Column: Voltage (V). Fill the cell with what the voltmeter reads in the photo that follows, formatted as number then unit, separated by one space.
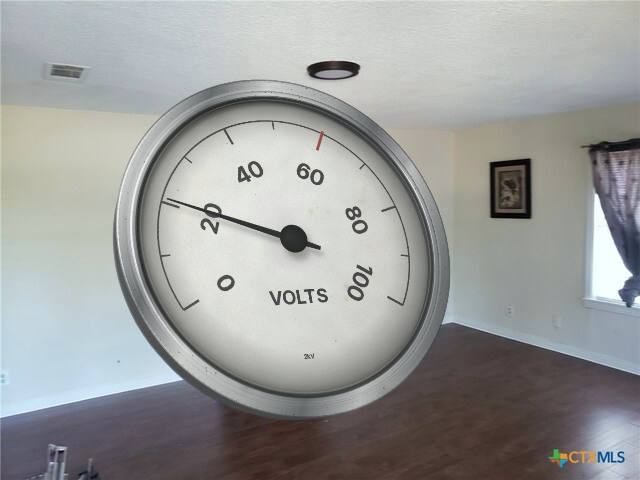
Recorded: 20 V
